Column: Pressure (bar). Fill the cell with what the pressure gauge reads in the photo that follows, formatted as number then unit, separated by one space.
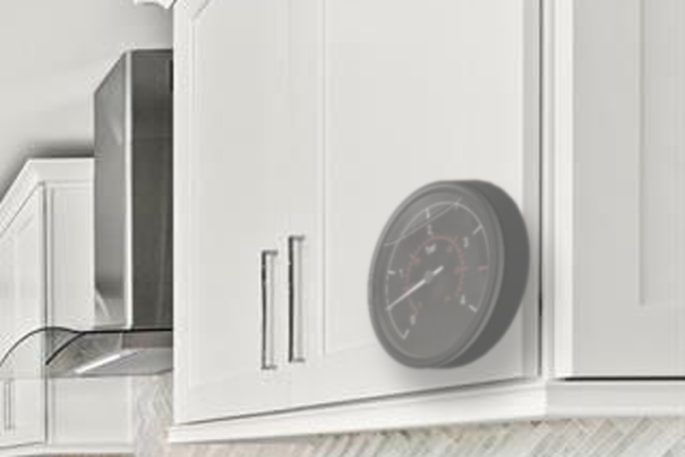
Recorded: 0.5 bar
